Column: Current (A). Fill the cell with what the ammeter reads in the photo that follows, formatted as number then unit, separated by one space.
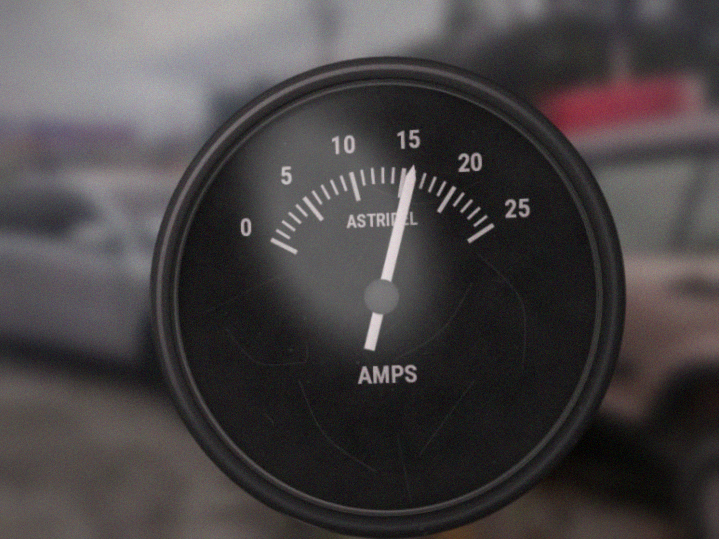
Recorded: 16 A
